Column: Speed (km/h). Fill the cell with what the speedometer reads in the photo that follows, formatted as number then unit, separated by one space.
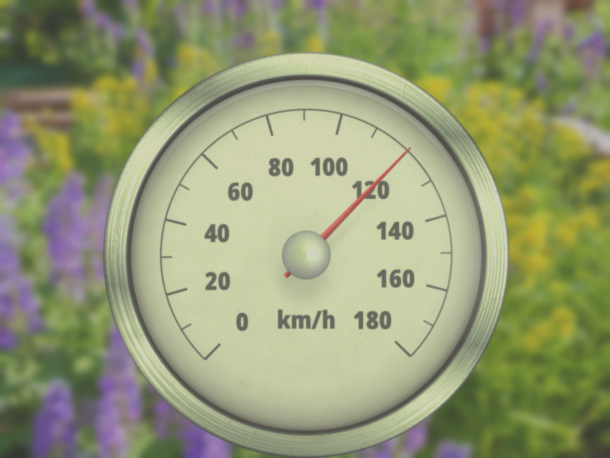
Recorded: 120 km/h
